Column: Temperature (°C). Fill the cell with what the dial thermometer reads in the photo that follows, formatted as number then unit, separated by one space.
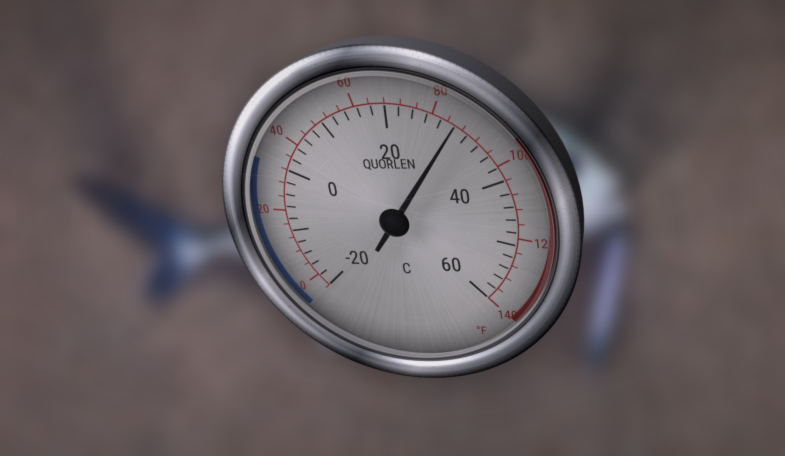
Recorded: 30 °C
